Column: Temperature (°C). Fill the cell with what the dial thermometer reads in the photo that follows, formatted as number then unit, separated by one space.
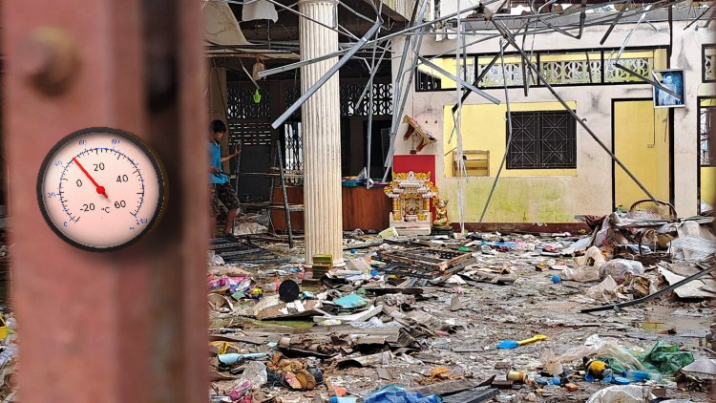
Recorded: 10 °C
